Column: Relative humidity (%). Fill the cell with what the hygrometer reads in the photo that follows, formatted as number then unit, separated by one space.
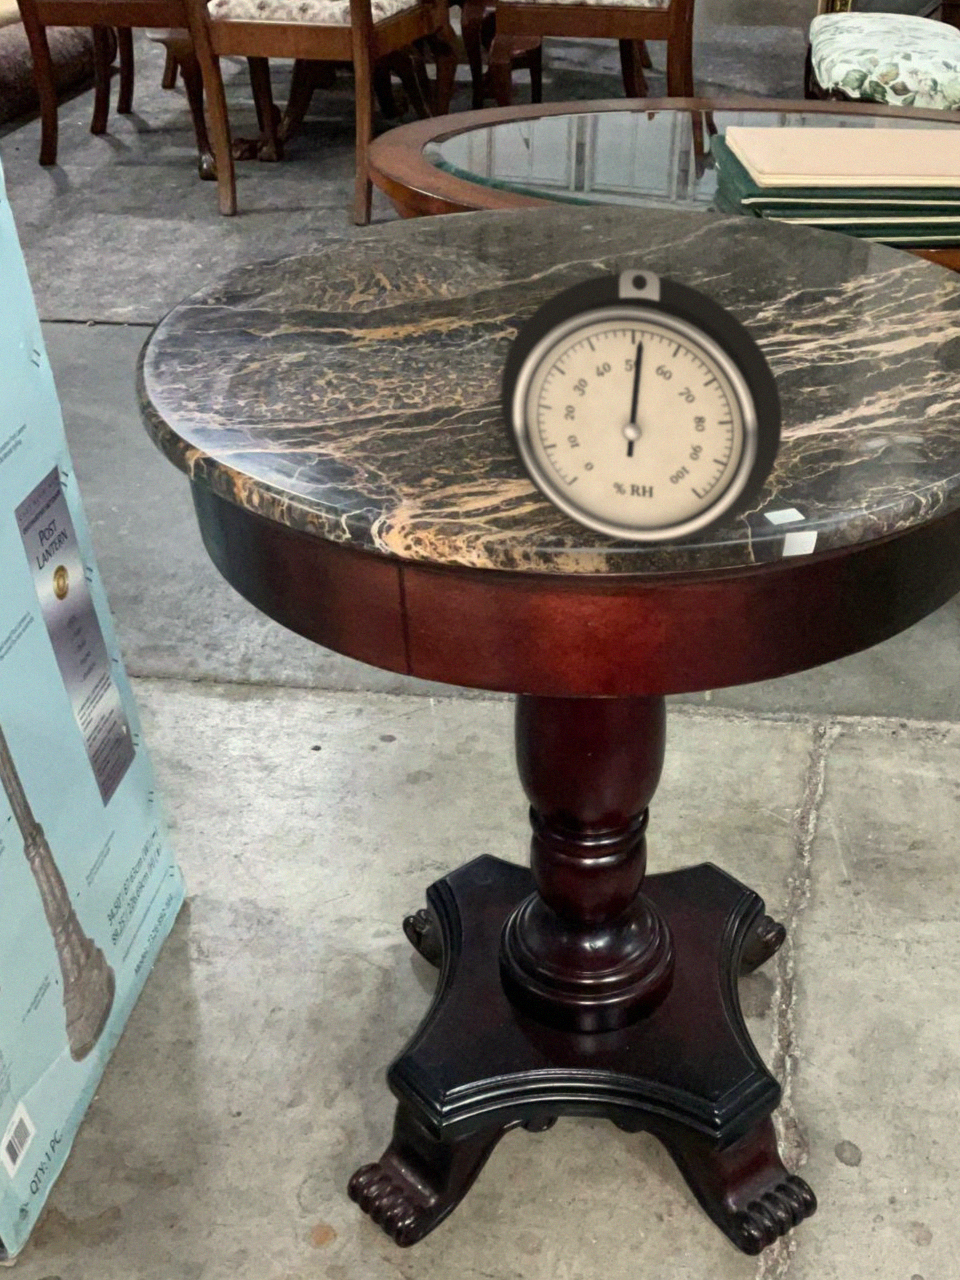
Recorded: 52 %
